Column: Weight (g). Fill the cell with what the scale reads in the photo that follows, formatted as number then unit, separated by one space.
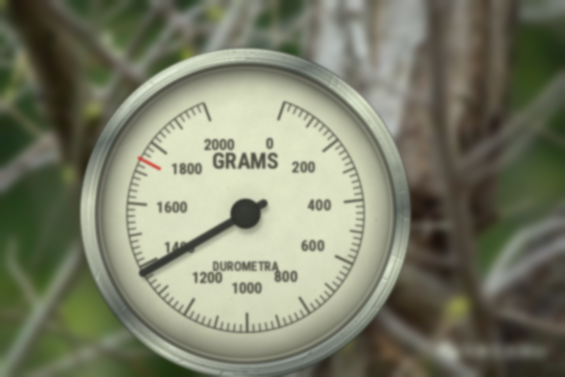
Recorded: 1380 g
